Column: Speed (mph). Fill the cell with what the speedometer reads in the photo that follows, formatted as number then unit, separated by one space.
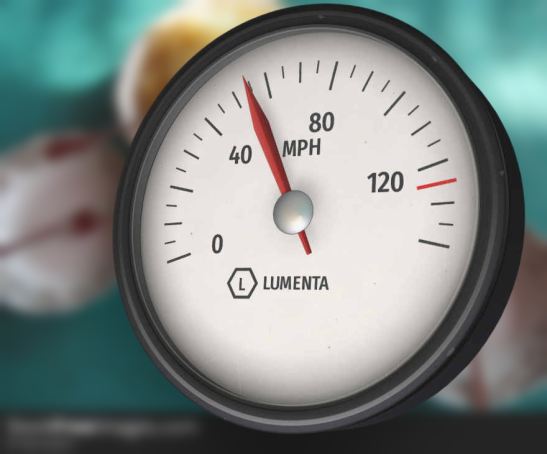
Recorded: 55 mph
